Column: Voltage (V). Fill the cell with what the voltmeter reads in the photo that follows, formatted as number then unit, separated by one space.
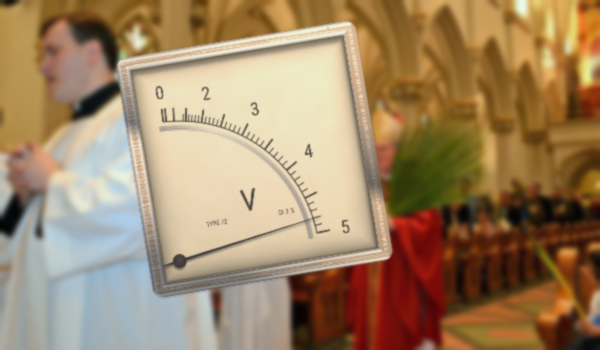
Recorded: 4.8 V
